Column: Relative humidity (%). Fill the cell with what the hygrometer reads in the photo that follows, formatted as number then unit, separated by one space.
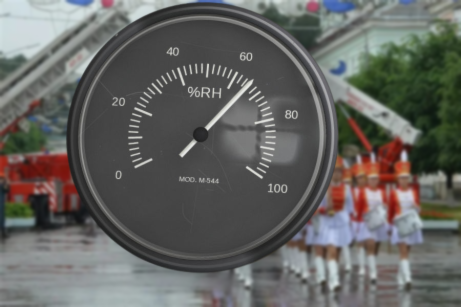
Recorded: 66 %
